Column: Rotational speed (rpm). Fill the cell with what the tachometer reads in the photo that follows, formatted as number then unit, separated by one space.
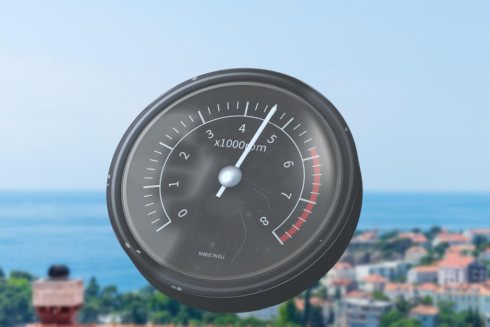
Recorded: 4600 rpm
